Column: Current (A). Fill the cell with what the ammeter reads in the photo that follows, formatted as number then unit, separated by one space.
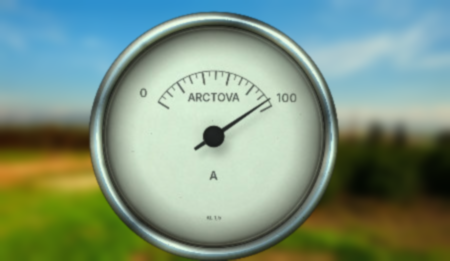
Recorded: 95 A
